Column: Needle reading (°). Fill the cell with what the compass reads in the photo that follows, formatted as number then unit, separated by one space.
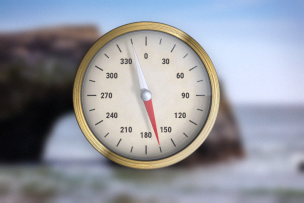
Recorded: 165 °
